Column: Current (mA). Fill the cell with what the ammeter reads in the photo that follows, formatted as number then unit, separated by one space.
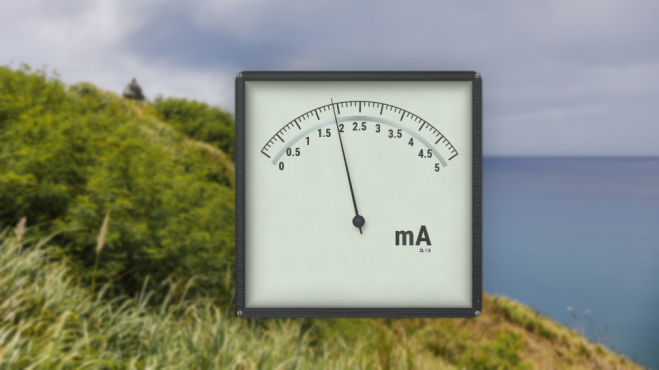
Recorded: 1.9 mA
